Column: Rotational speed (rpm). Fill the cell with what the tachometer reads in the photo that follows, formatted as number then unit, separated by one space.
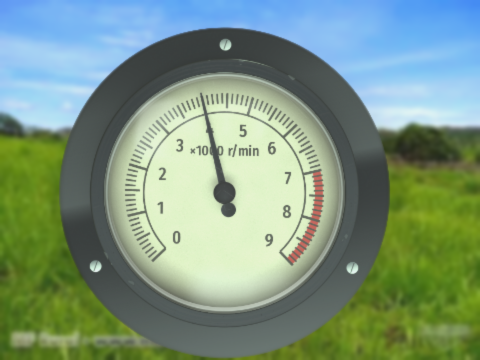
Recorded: 4000 rpm
